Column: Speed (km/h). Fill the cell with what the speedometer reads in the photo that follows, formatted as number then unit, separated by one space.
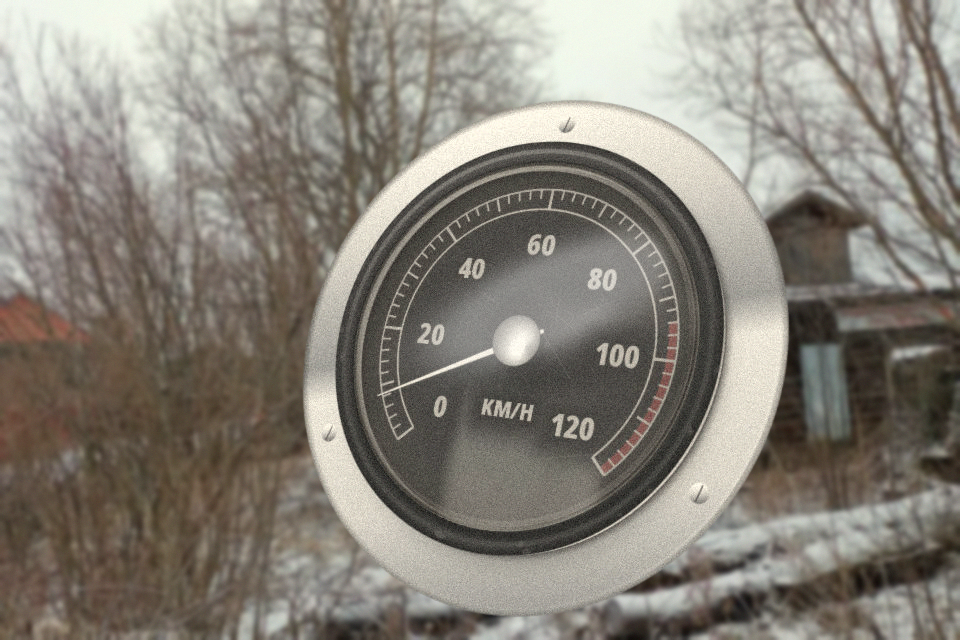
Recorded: 8 km/h
